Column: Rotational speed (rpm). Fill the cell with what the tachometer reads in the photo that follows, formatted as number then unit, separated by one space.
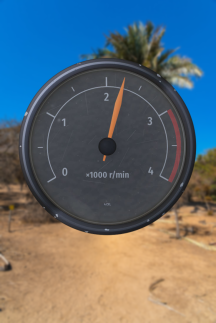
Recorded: 2250 rpm
